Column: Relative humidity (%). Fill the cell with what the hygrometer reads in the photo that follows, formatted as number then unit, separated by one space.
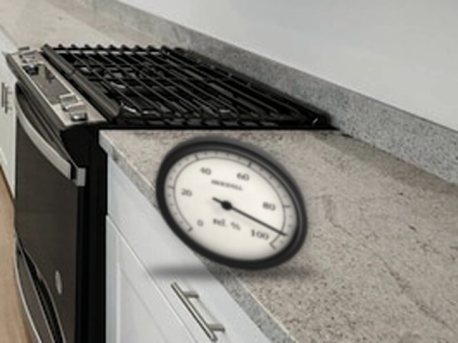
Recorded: 92 %
